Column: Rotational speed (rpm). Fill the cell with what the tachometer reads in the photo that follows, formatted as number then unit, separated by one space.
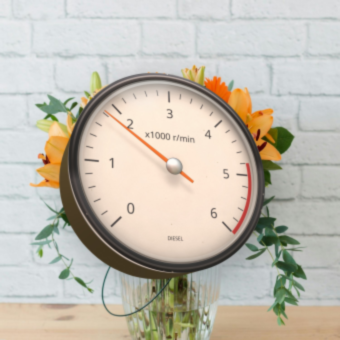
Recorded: 1800 rpm
